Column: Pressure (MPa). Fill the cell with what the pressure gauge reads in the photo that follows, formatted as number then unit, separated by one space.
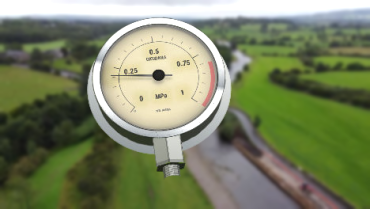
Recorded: 0.2 MPa
